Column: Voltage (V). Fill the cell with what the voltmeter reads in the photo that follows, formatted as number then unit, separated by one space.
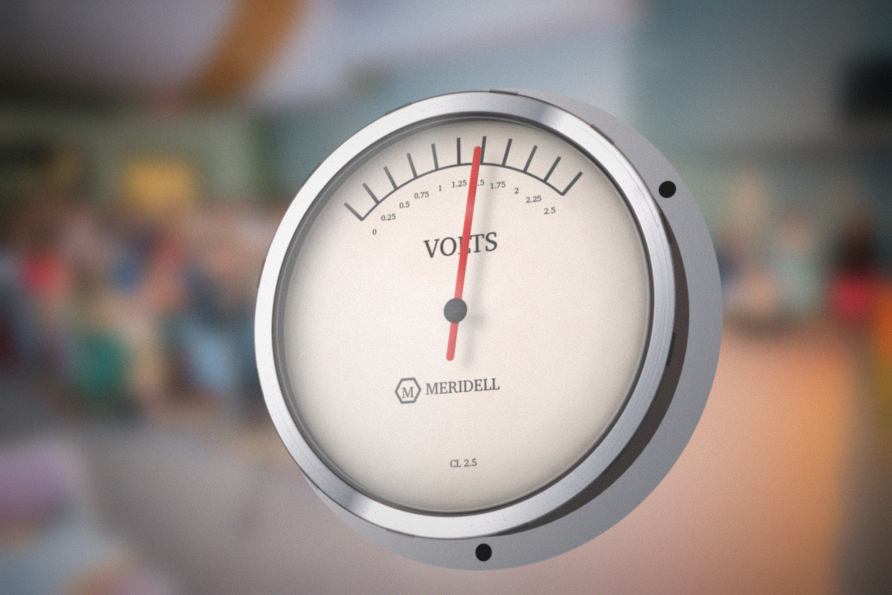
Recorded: 1.5 V
